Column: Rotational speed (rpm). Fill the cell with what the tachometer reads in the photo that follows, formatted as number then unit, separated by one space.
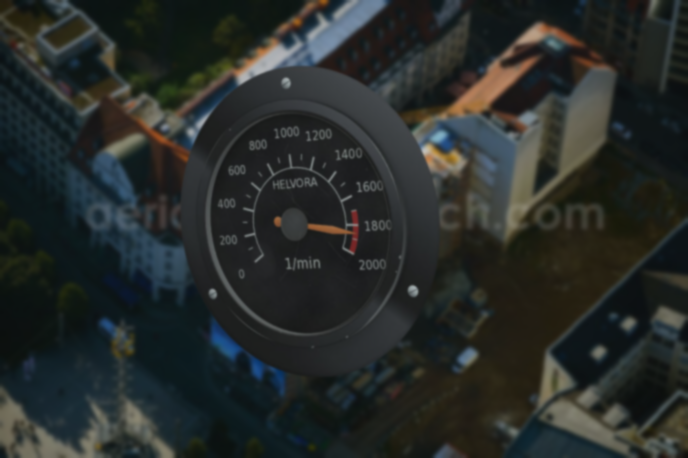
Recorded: 1850 rpm
